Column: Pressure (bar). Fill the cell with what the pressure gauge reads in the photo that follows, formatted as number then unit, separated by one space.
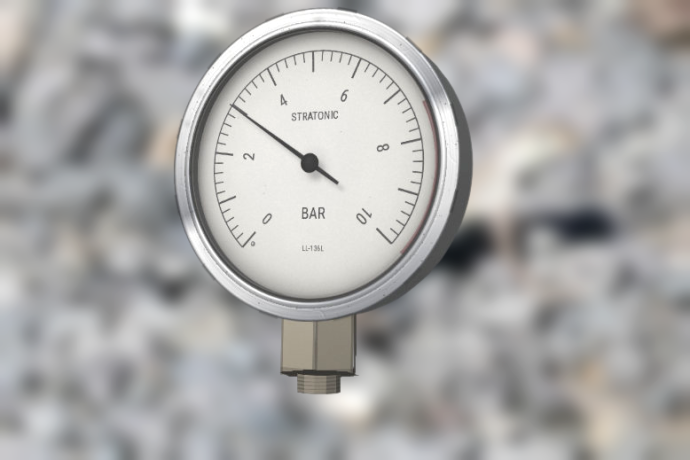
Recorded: 3 bar
